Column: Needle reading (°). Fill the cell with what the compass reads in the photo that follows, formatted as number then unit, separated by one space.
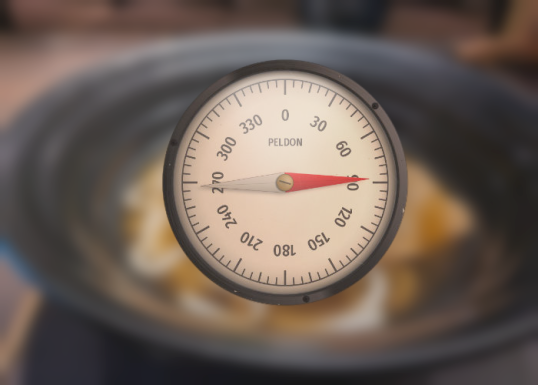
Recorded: 87.5 °
